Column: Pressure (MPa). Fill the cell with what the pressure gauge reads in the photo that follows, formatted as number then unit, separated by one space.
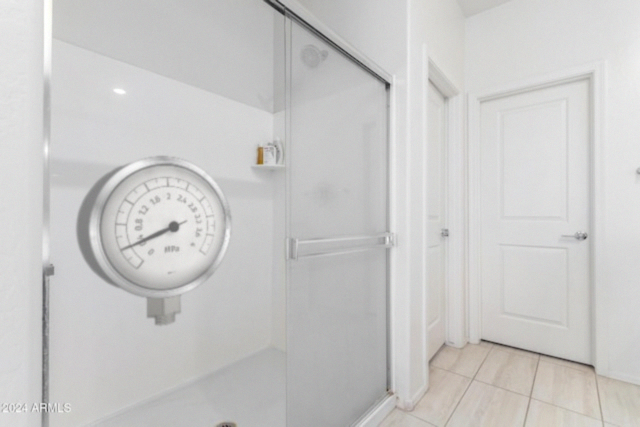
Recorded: 0.4 MPa
